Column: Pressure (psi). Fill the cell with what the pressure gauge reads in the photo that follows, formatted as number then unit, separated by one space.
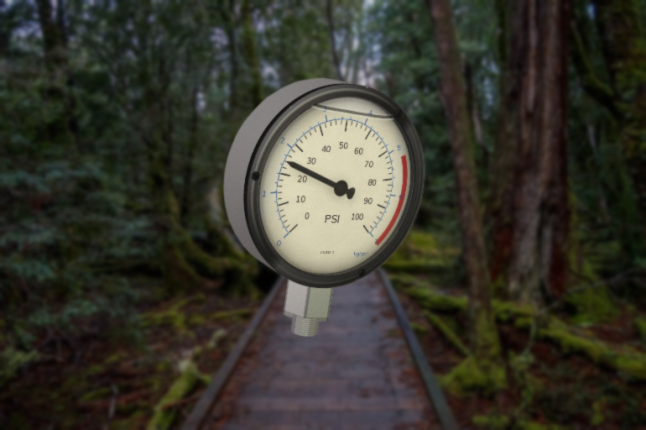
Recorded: 24 psi
